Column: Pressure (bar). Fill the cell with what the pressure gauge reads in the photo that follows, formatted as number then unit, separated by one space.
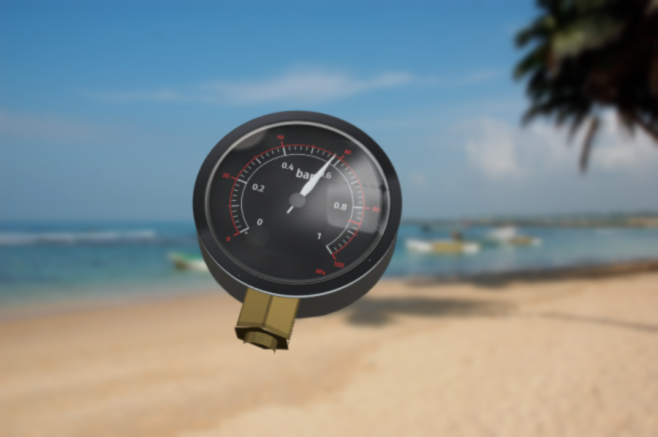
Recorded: 0.58 bar
